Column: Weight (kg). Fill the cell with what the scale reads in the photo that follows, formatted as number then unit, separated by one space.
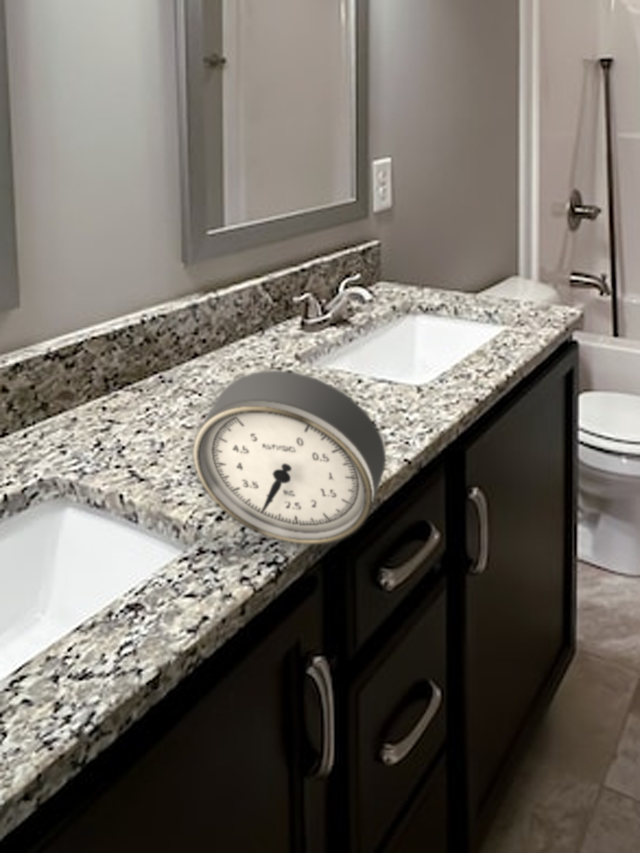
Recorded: 3 kg
